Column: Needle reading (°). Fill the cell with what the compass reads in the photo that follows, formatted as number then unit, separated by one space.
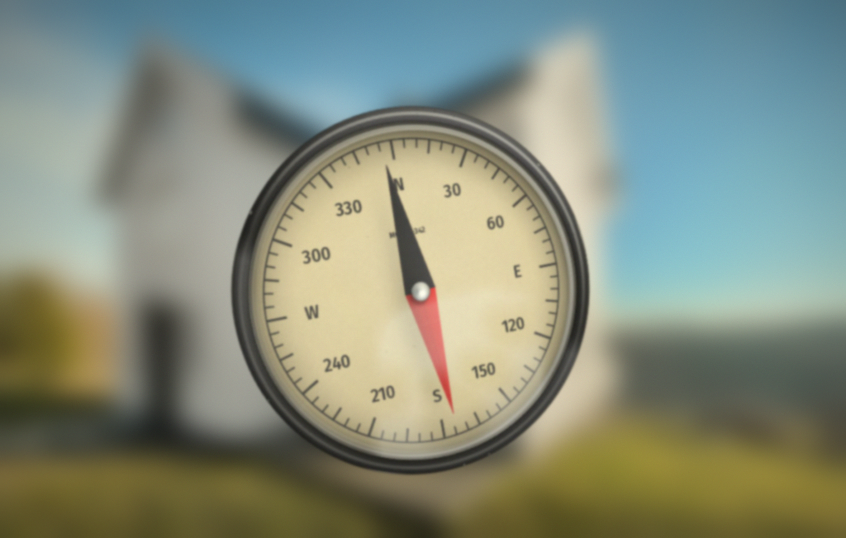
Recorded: 175 °
